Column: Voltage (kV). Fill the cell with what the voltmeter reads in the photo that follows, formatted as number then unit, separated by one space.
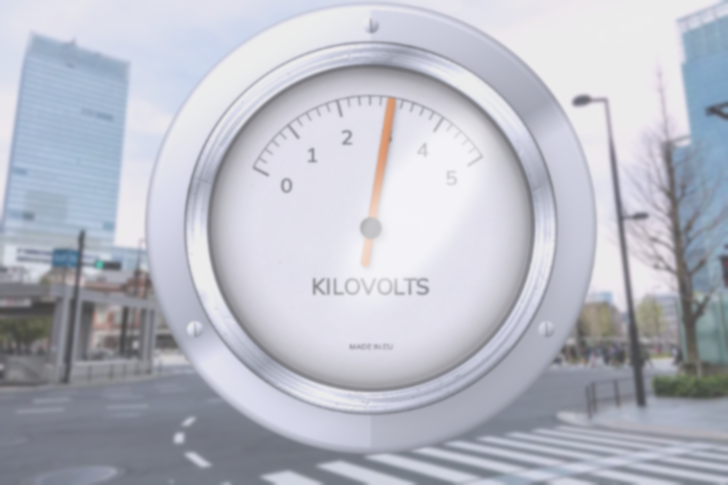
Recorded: 3 kV
